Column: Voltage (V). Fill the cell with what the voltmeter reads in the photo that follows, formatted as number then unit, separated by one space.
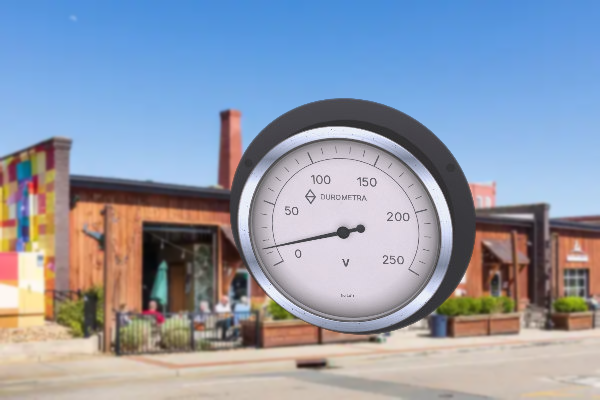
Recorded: 15 V
